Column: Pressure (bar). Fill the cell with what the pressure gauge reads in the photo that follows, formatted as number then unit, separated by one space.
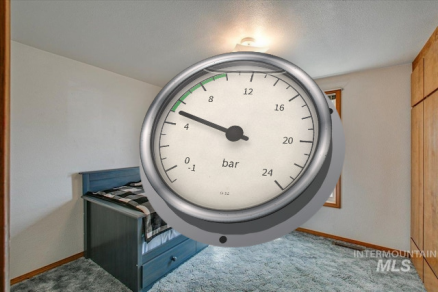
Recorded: 5 bar
